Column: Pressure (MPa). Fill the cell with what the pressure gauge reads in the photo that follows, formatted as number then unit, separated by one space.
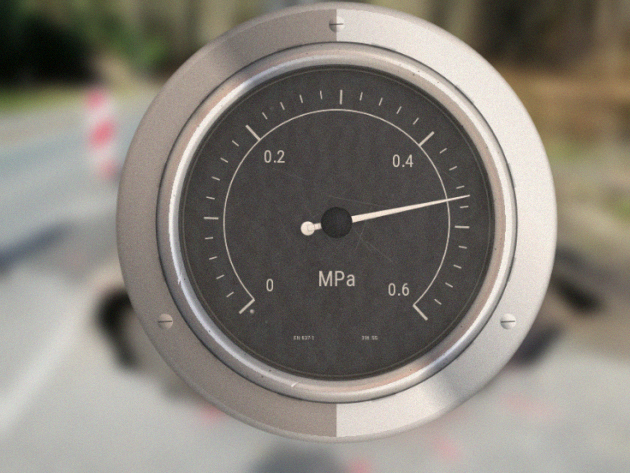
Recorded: 0.47 MPa
